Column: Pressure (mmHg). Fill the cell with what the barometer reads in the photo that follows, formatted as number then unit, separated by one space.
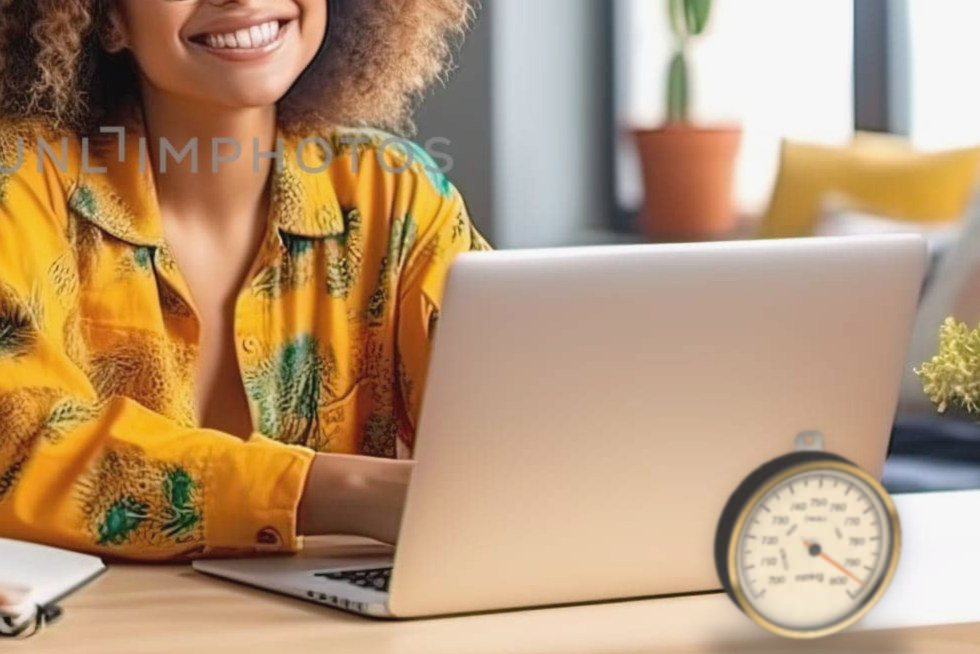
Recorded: 795 mmHg
